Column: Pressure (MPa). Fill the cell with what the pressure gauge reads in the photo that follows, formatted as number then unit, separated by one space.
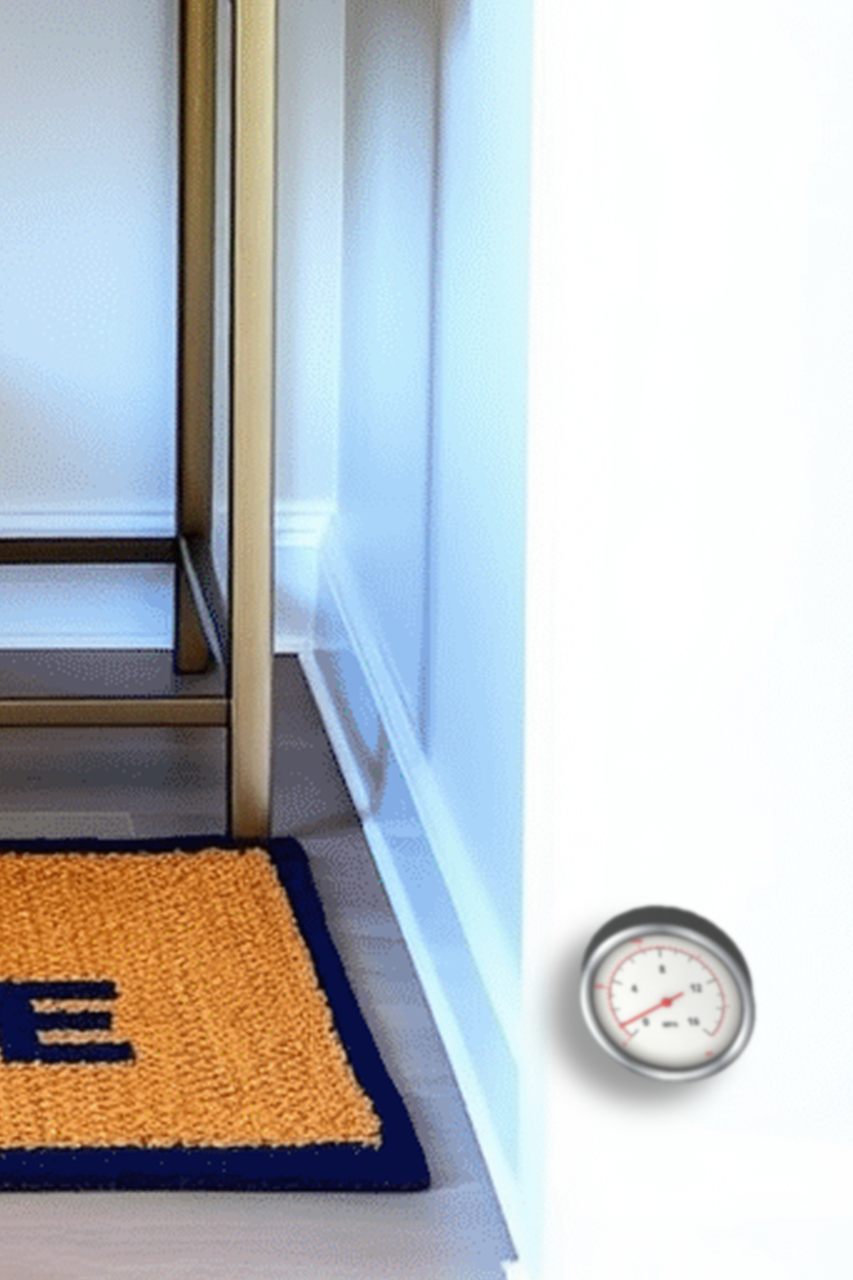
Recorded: 1 MPa
